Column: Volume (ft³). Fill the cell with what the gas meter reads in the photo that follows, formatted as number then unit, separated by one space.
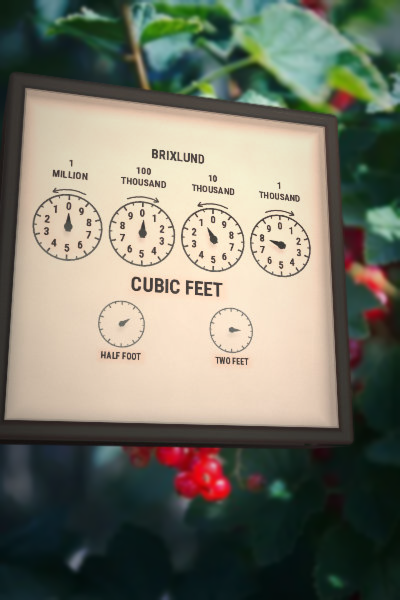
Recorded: 800 ft³
